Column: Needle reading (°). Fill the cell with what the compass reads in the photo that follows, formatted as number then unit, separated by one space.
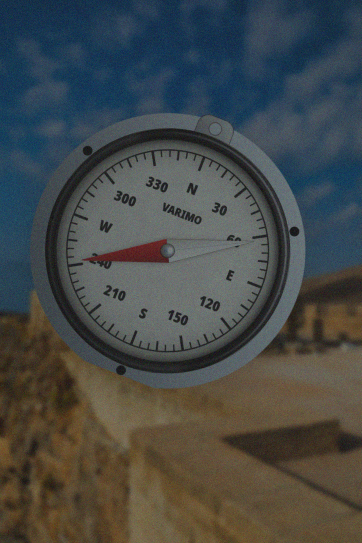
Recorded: 242.5 °
